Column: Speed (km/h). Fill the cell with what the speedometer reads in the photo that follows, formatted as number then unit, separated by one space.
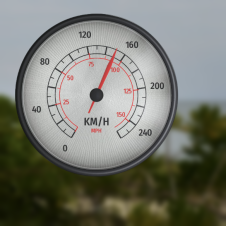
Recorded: 150 km/h
